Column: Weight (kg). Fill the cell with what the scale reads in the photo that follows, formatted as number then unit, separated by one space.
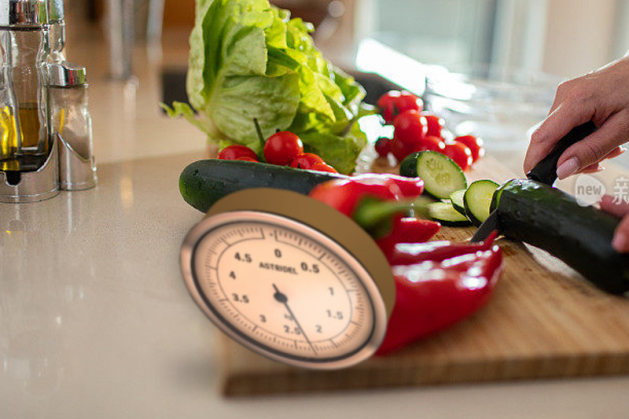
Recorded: 2.25 kg
